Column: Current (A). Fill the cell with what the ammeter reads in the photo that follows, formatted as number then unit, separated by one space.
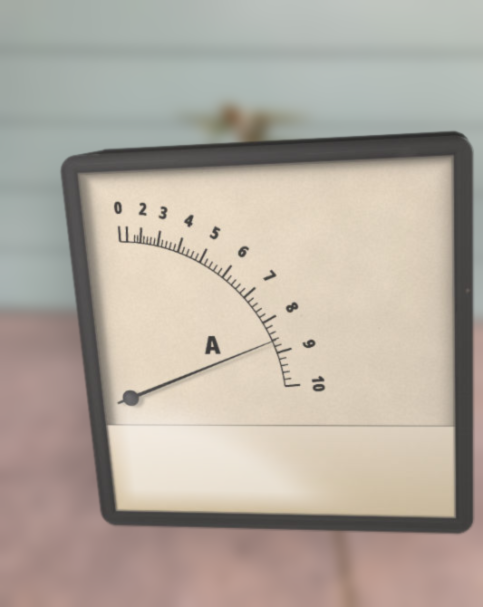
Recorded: 8.6 A
